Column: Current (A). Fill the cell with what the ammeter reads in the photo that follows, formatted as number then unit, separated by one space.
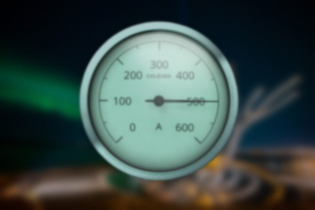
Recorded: 500 A
